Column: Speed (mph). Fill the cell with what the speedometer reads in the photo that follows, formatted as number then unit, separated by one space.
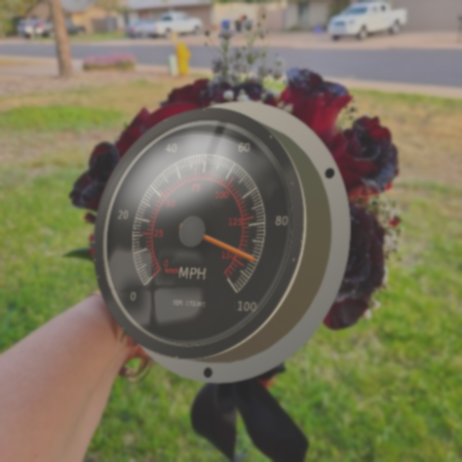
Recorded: 90 mph
